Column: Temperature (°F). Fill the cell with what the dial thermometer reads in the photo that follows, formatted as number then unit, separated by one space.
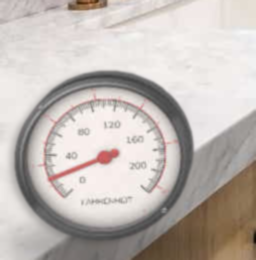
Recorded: 20 °F
